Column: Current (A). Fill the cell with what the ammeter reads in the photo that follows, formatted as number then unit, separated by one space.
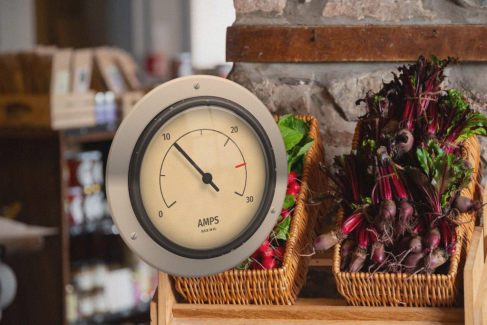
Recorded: 10 A
